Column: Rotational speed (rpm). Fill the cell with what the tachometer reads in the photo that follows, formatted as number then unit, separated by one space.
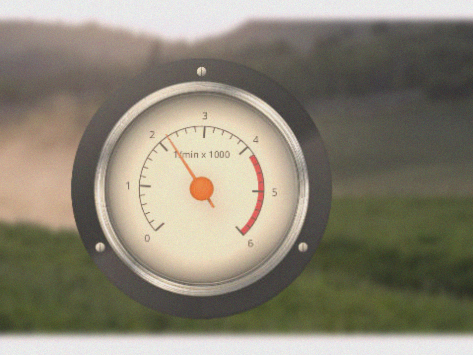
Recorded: 2200 rpm
